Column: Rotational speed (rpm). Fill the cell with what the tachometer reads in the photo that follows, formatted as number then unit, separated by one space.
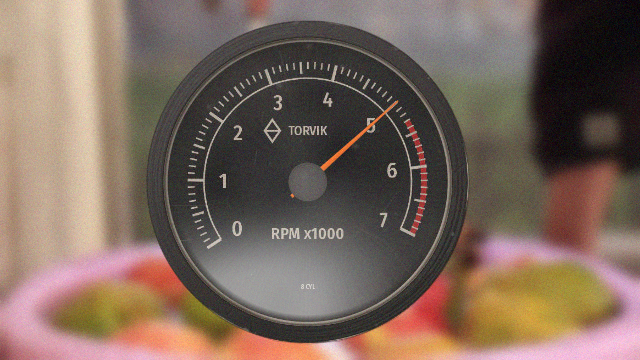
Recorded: 5000 rpm
